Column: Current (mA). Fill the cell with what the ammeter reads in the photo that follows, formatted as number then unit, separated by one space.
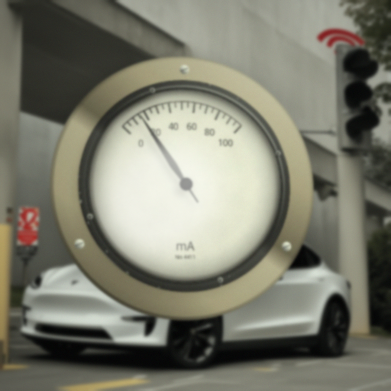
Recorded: 15 mA
